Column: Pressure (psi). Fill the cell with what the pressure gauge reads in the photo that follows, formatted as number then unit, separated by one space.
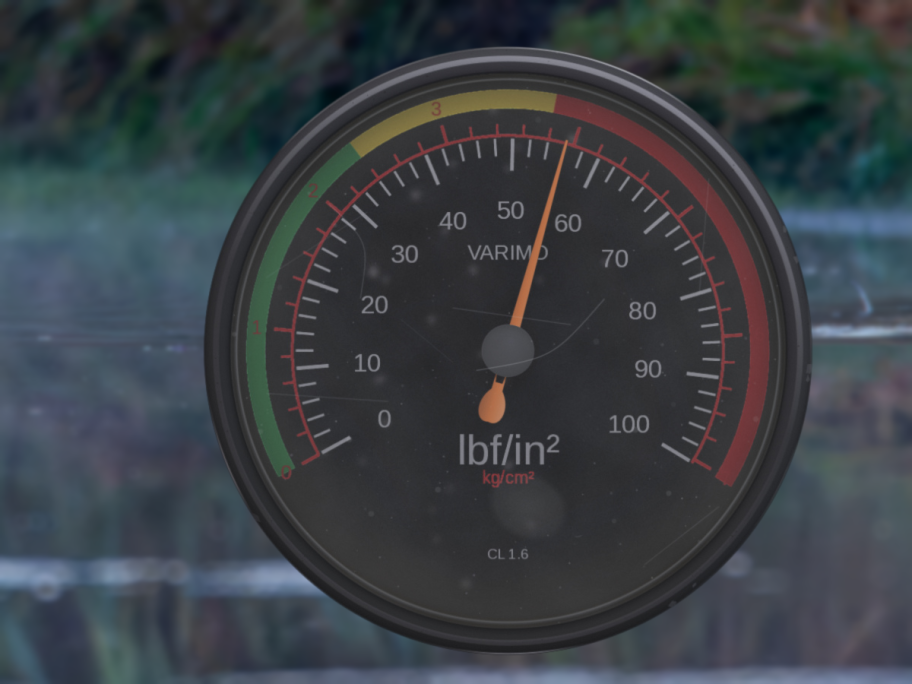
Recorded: 56 psi
